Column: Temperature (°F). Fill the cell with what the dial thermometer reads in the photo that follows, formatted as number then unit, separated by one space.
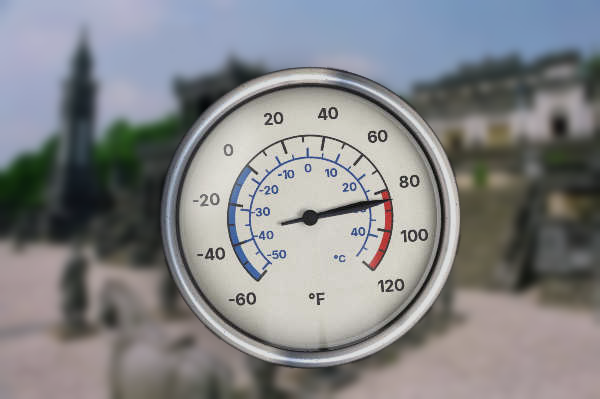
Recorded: 85 °F
